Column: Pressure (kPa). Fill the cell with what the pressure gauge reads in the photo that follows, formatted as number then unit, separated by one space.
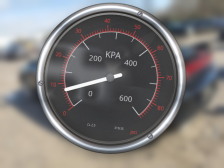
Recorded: 50 kPa
